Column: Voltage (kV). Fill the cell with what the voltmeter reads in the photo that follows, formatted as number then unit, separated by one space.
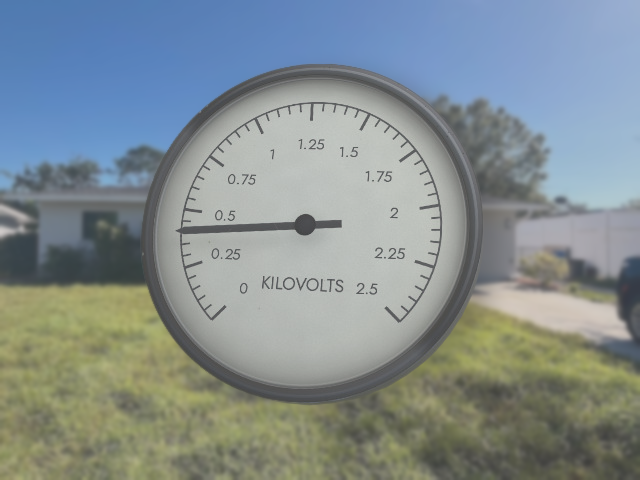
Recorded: 0.4 kV
